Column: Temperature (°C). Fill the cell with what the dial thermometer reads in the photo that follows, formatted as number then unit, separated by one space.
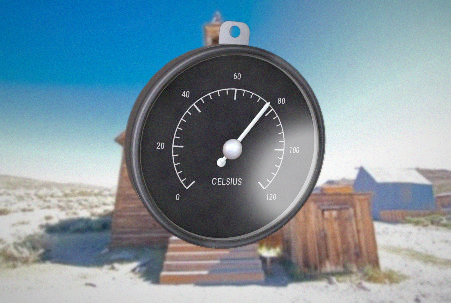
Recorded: 76 °C
